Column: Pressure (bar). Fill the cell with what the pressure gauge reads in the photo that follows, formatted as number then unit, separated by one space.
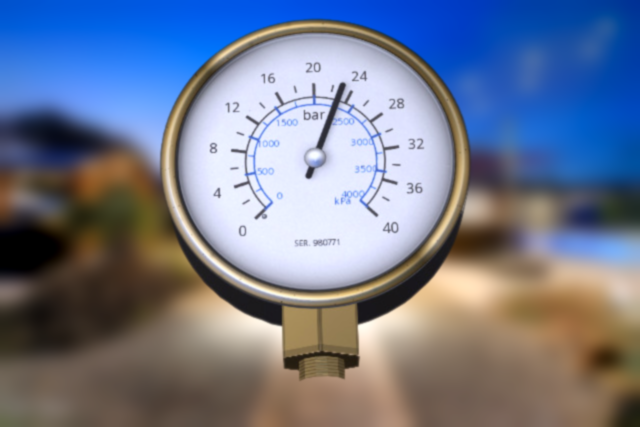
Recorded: 23 bar
